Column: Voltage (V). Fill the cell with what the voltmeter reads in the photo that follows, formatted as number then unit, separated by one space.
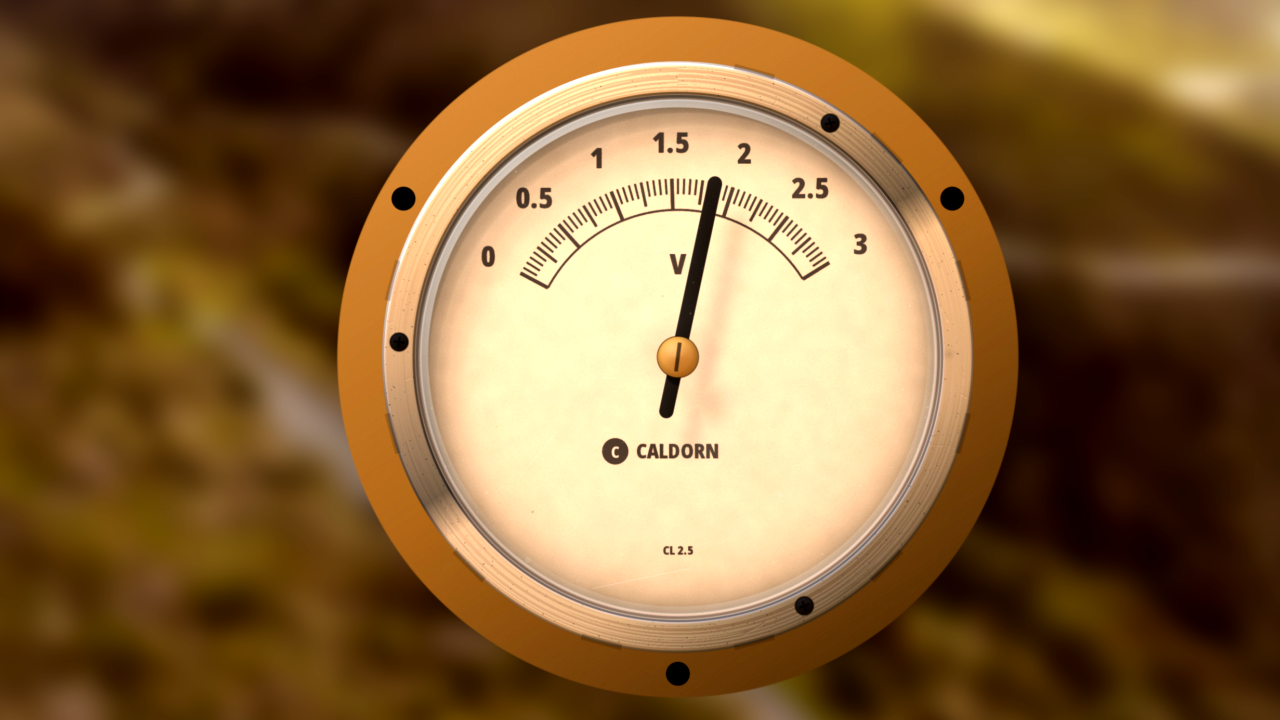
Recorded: 1.85 V
